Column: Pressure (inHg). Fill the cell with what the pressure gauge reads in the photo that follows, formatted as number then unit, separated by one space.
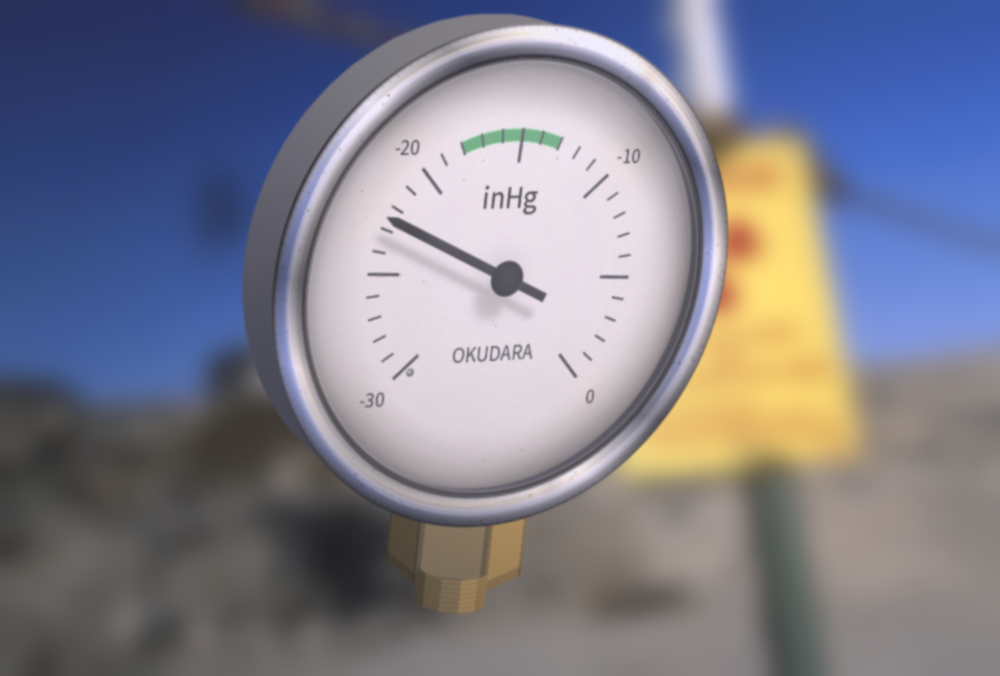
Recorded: -22.5 inHg
